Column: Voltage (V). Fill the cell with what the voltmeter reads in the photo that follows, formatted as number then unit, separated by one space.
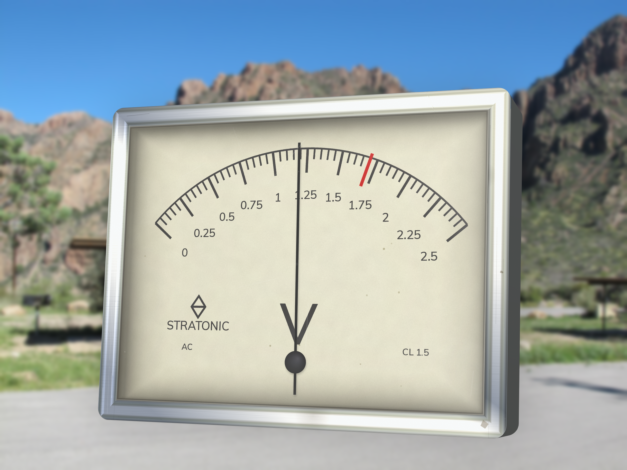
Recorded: 1.2 V
